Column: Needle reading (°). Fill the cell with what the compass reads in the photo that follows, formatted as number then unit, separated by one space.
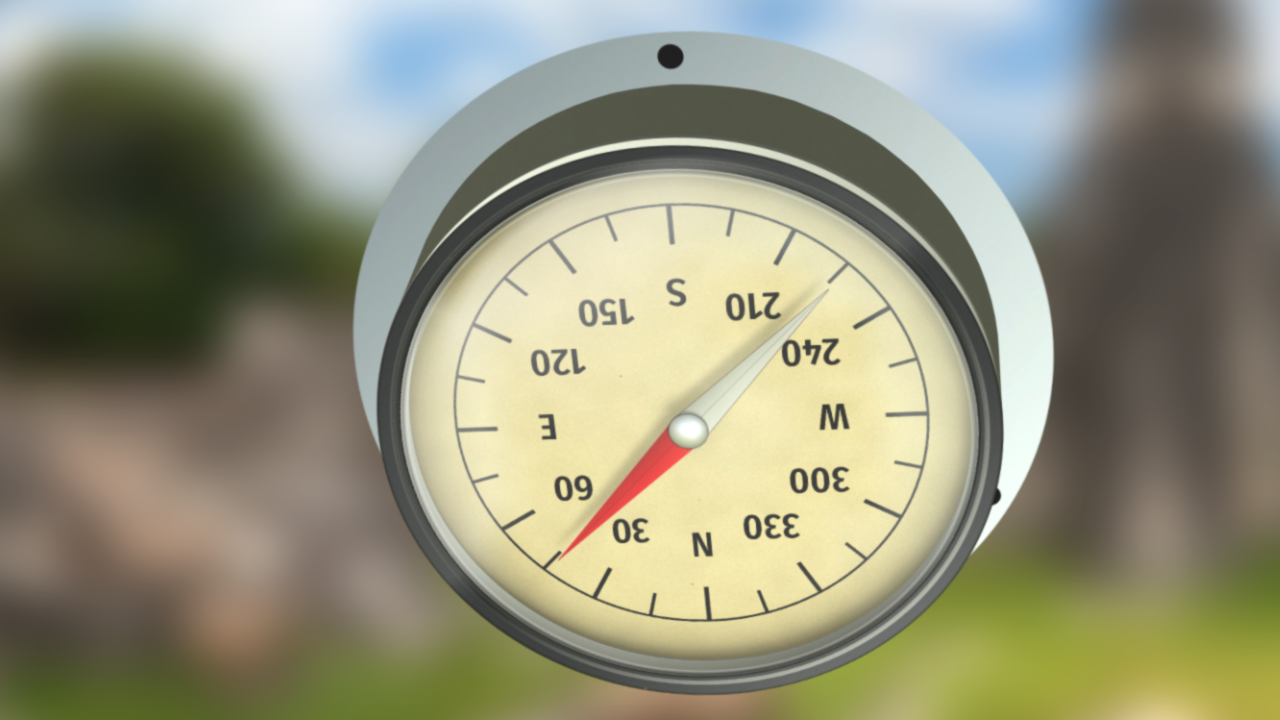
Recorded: 45 °
